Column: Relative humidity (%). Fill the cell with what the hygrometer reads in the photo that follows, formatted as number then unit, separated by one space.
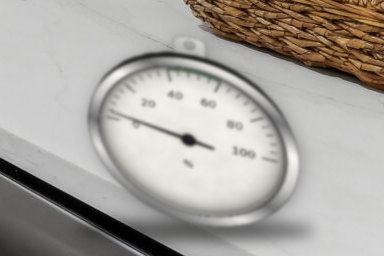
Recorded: 4 %
